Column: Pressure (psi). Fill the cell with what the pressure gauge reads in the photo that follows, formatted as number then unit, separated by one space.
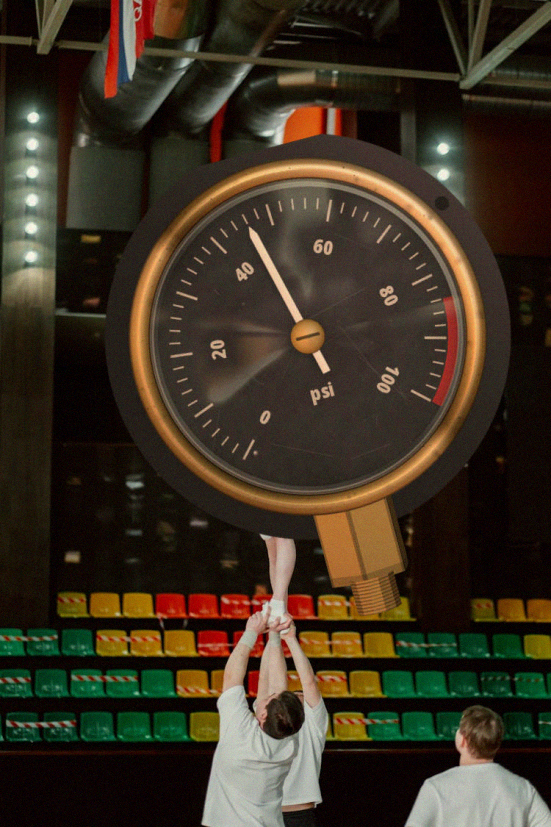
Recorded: 46 psi
